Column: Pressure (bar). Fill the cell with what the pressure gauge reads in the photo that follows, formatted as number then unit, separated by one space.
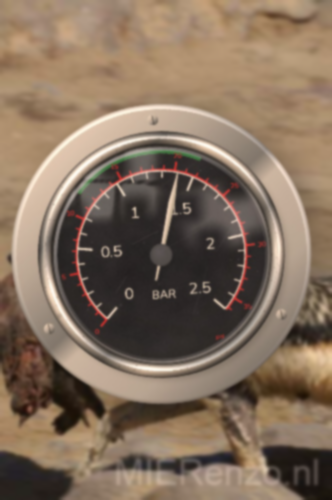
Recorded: 1.4 bar
